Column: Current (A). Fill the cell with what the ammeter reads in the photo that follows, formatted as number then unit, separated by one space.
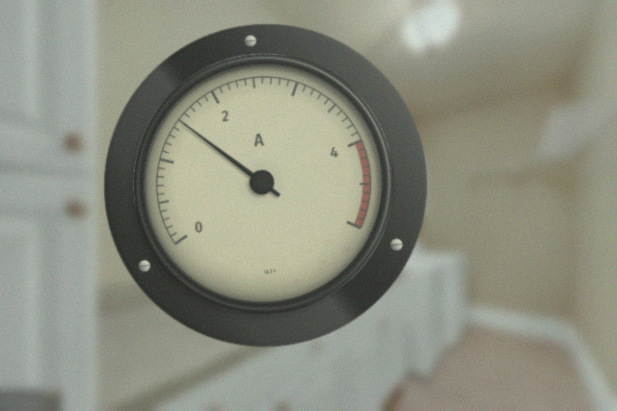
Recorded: 1.5 A
